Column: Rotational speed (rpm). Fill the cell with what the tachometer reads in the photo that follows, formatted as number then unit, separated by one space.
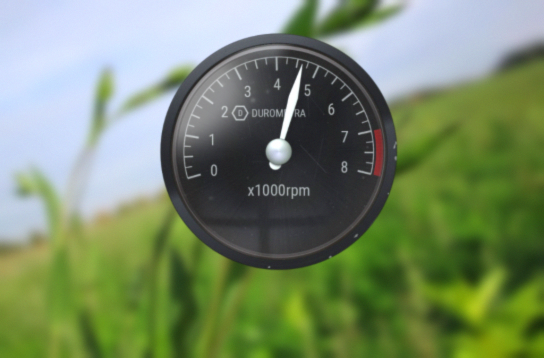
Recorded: 4625 rpm
